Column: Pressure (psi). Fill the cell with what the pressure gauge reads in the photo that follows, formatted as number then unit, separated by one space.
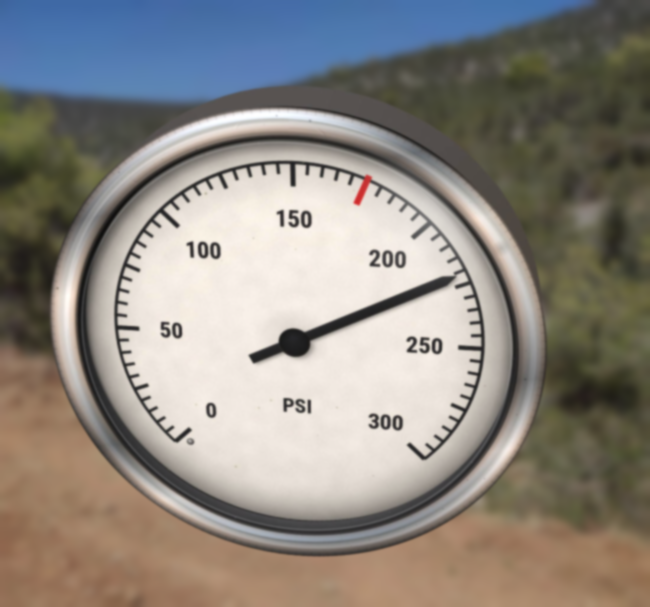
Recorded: 220 psi
